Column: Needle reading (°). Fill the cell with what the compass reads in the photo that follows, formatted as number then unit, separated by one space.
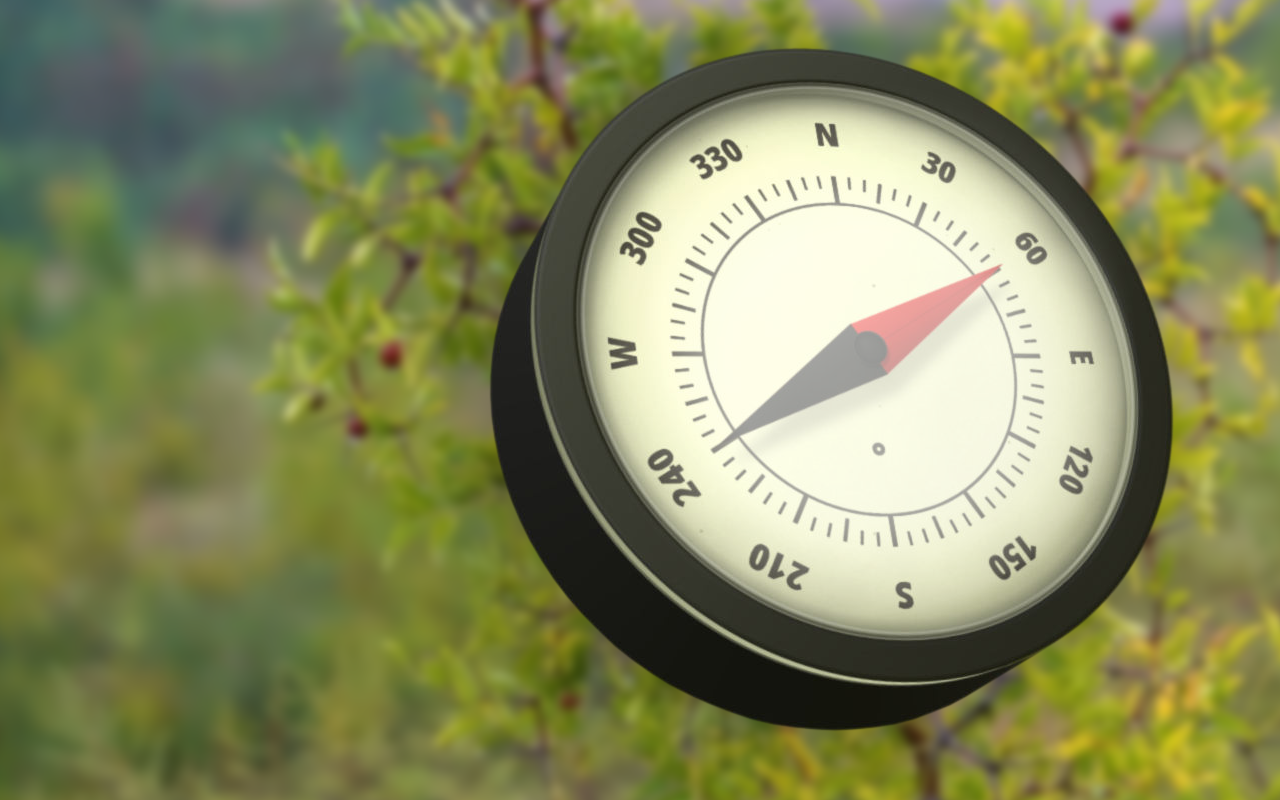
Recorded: 60 °
